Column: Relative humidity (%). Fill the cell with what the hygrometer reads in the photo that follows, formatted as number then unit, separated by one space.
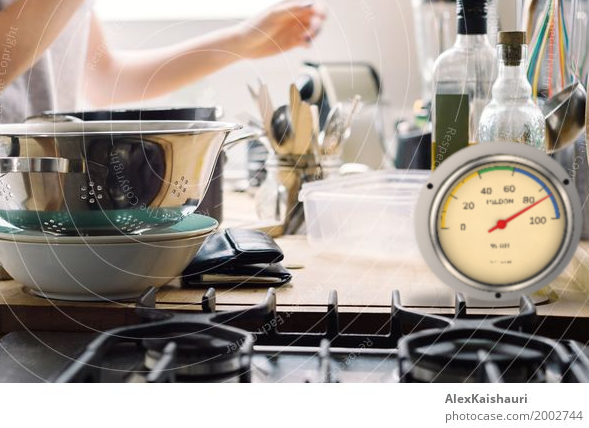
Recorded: 85 %
